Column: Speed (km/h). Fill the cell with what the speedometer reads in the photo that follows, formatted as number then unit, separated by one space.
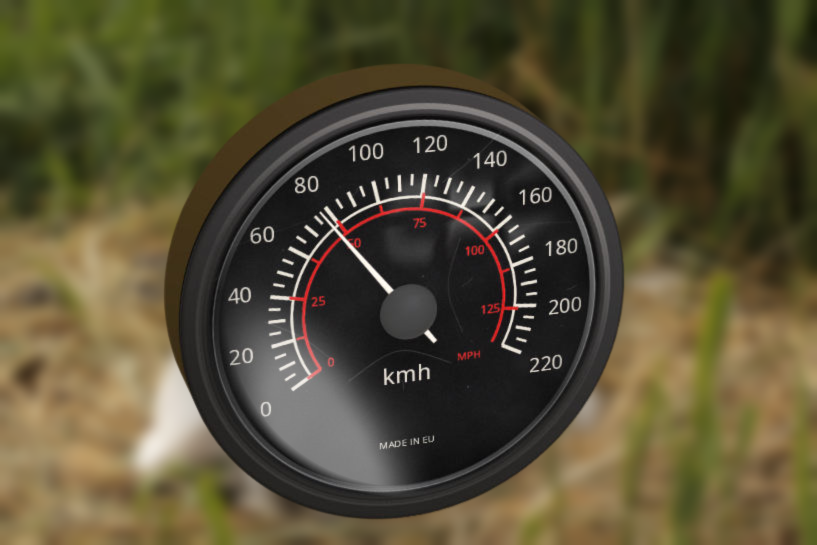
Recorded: 77.5 km/h
